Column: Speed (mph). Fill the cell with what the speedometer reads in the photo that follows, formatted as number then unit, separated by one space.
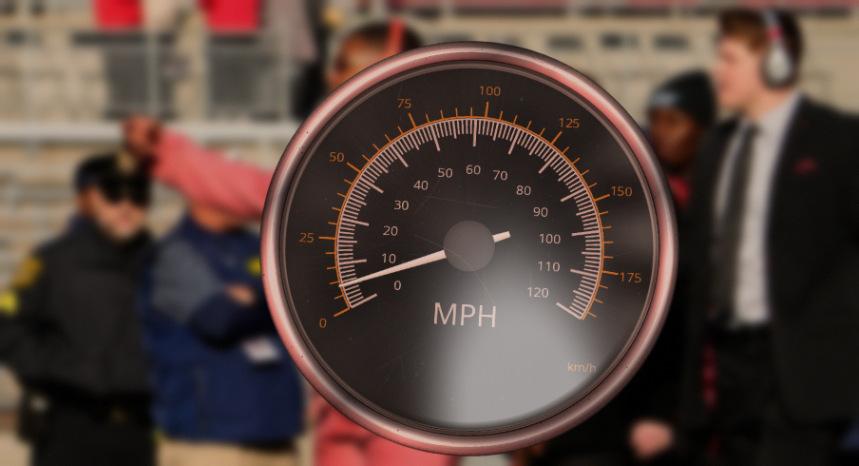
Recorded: 5 mph
